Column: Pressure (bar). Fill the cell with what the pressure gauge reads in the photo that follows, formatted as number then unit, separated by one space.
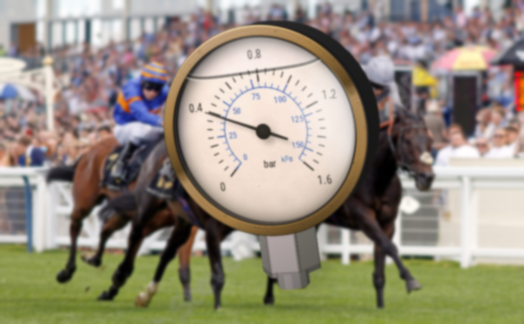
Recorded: 0.4 bar
